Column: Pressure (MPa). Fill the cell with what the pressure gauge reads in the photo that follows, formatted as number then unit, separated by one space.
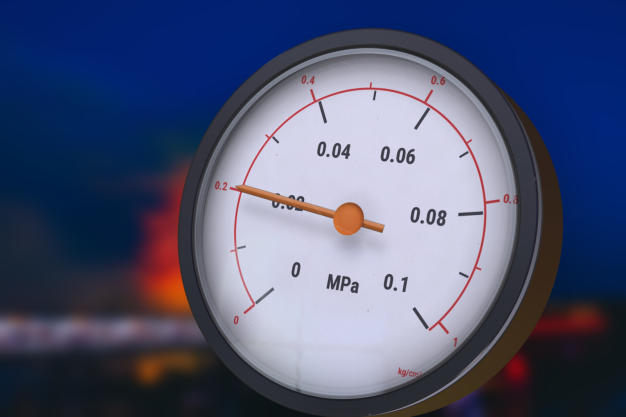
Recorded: 0.02 MPa
